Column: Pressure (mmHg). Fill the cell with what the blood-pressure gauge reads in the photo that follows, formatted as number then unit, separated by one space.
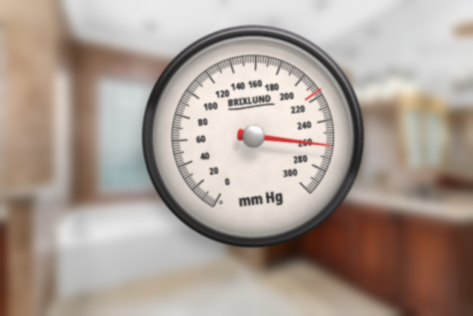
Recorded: 260 mmHg
